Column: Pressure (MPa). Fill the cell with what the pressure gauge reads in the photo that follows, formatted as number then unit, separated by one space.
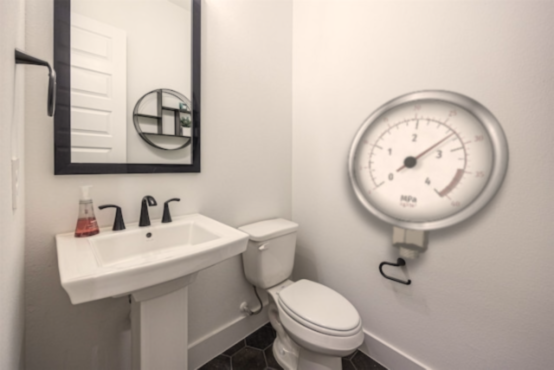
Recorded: 2.7 MPa
